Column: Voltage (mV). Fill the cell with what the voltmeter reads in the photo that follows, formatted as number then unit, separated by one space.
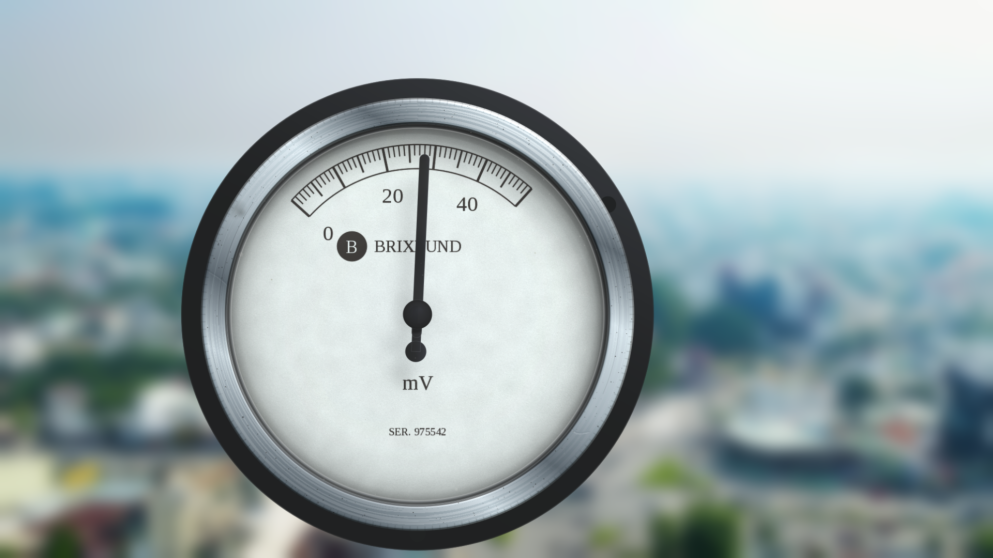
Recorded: 28 mV
